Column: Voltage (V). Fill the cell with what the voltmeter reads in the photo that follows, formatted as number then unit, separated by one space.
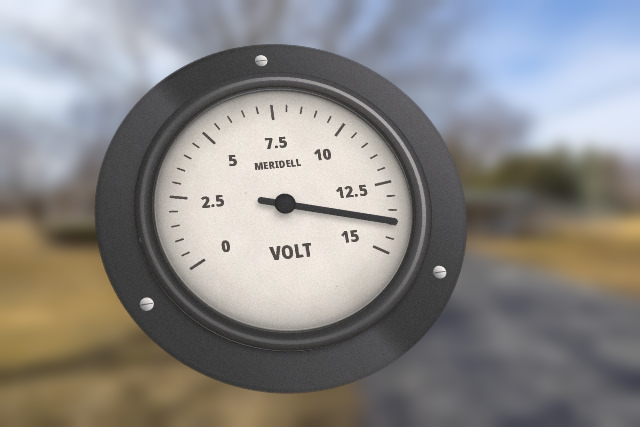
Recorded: 14 V
